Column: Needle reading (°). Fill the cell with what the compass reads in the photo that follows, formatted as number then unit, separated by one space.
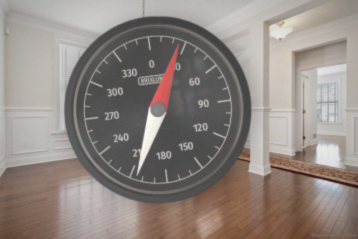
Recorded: 25 °
